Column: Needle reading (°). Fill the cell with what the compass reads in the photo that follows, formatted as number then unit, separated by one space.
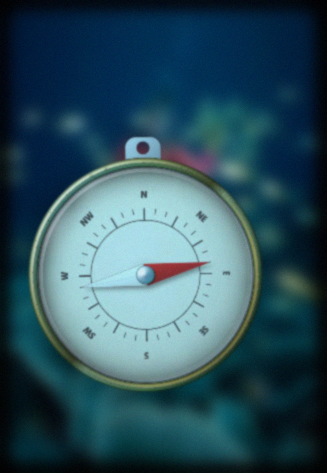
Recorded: 80 °
